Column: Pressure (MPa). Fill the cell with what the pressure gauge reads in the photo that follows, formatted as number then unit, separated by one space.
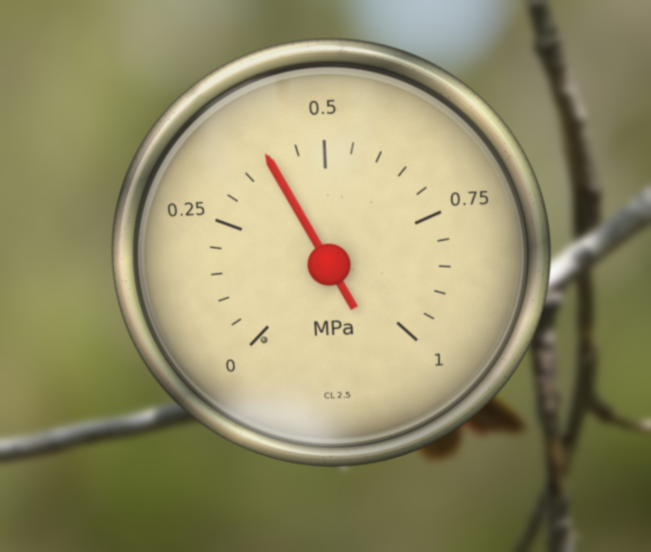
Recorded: 0.4 MPa
